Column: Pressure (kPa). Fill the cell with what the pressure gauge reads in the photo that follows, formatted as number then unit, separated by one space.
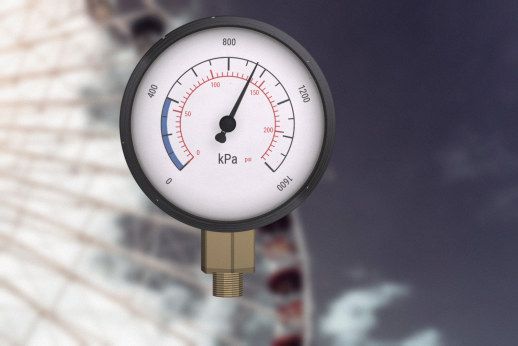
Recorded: 950 kPa
